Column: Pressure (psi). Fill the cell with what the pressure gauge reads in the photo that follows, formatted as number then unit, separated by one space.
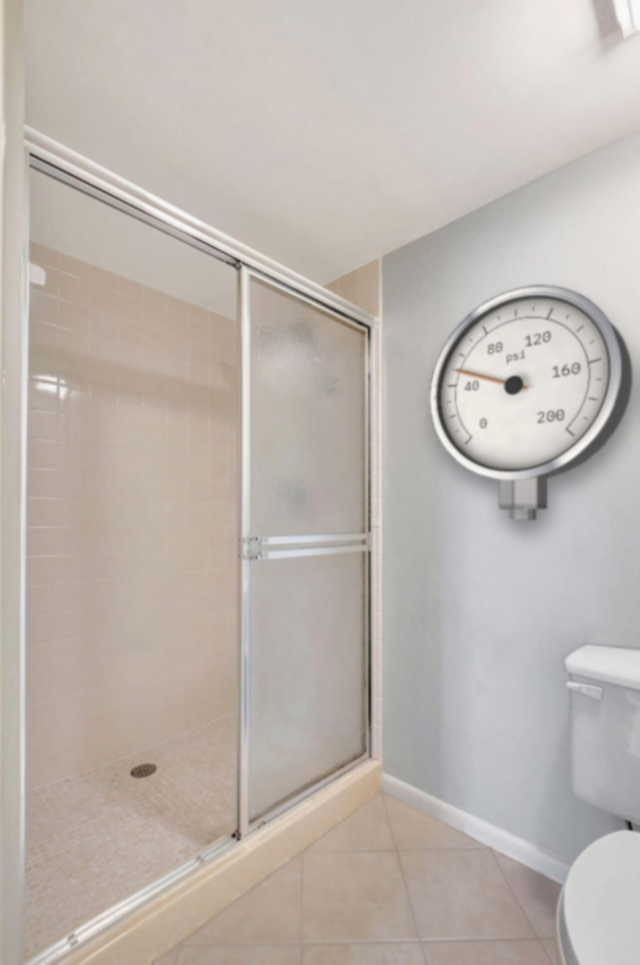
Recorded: 50 psi
